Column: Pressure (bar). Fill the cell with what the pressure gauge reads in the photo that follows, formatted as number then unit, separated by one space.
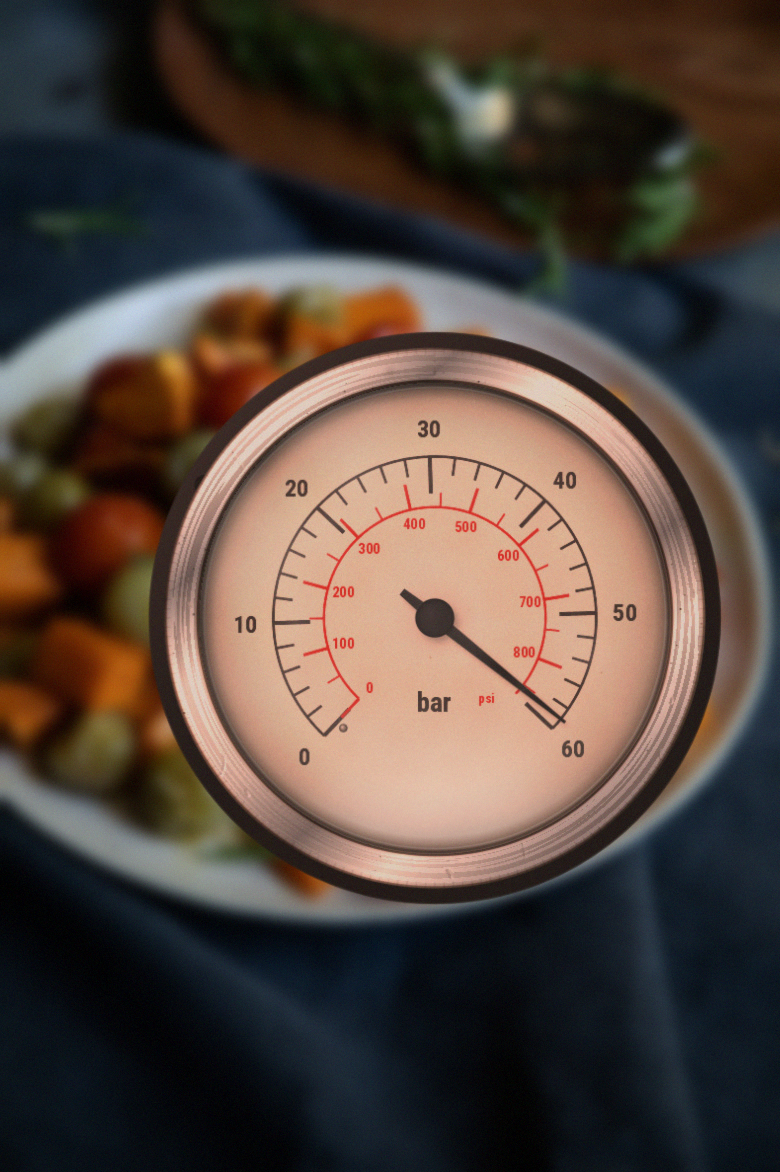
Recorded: 59 bar
